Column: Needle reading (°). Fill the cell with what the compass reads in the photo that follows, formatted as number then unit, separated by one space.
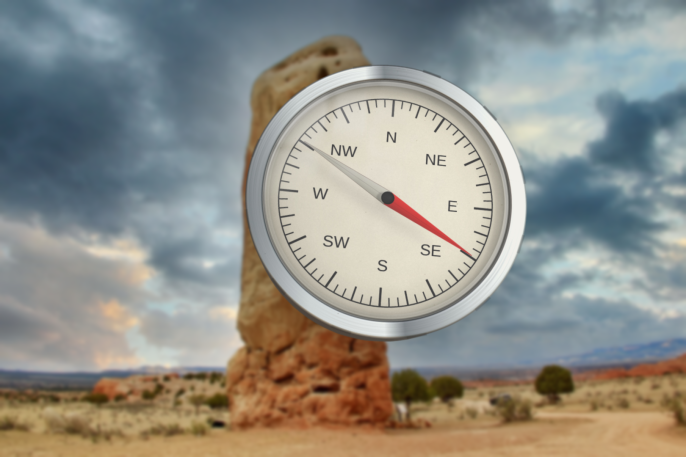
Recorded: 120 °
